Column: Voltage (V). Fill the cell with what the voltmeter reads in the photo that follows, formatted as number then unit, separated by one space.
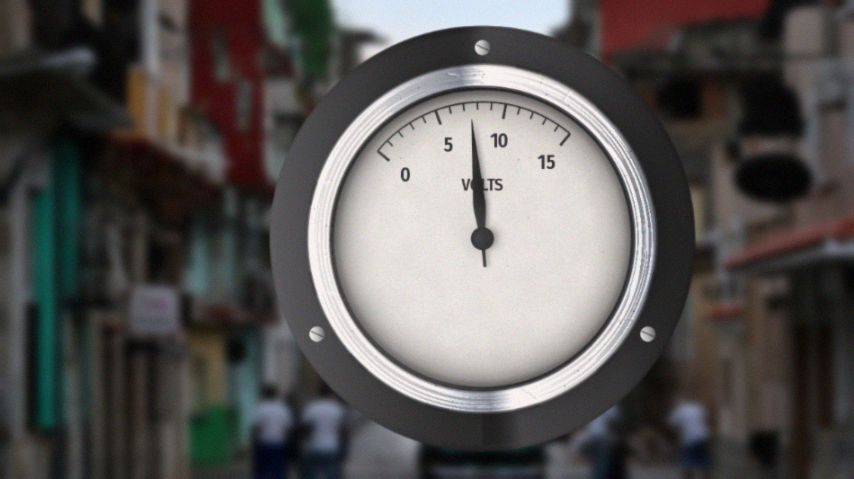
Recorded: 7.5 V
